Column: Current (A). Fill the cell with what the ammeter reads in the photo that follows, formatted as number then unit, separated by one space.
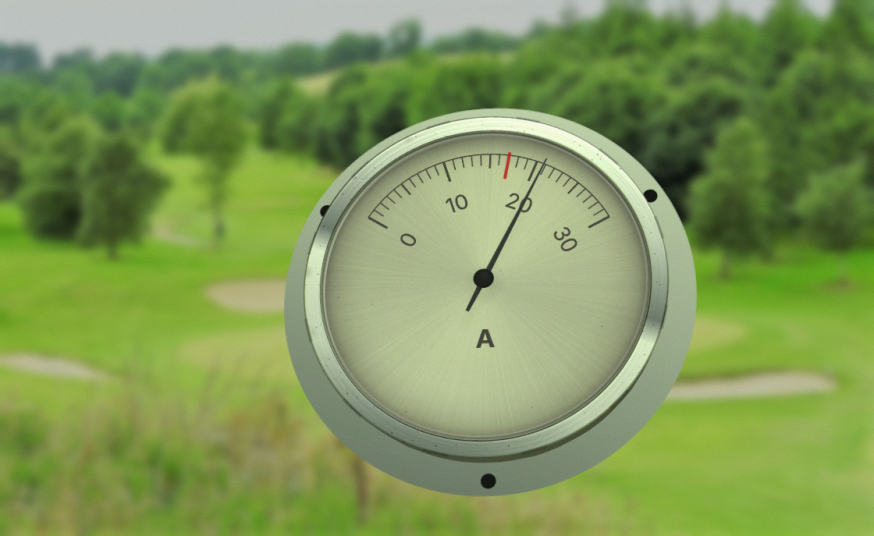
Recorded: 21 A
